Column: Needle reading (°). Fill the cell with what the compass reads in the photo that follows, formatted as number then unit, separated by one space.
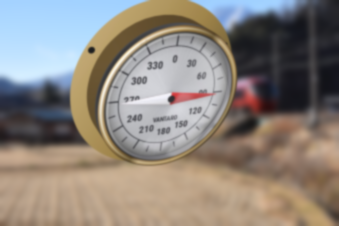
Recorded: 90 °
